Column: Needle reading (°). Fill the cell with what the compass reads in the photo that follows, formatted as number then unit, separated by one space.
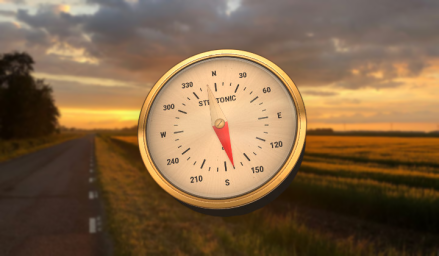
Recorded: 170 °
